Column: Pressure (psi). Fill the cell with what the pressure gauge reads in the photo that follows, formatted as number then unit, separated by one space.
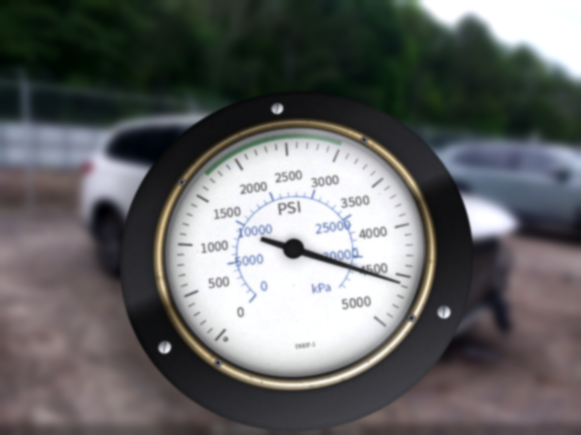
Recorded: 4600 psi
